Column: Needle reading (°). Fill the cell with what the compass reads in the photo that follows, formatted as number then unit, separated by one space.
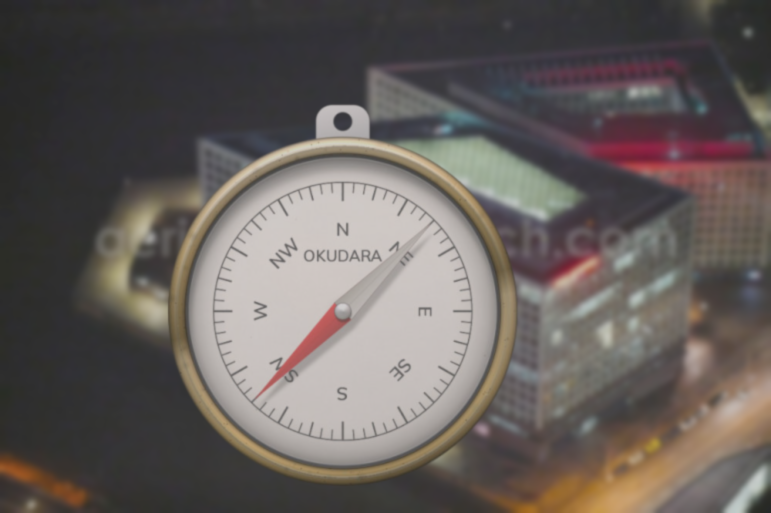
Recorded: 225 °
